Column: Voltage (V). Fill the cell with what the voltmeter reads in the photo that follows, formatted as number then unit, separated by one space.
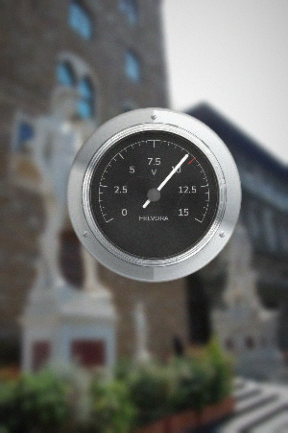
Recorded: 10 V
